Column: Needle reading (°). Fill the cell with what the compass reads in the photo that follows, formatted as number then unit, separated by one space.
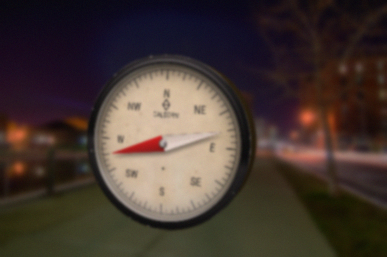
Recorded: 255 °
